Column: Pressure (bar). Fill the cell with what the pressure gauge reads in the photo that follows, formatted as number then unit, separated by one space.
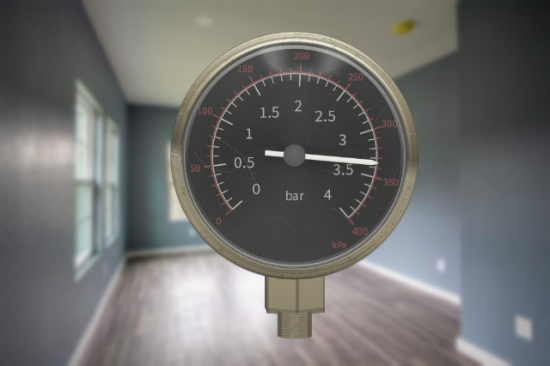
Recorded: 3.35 bar
